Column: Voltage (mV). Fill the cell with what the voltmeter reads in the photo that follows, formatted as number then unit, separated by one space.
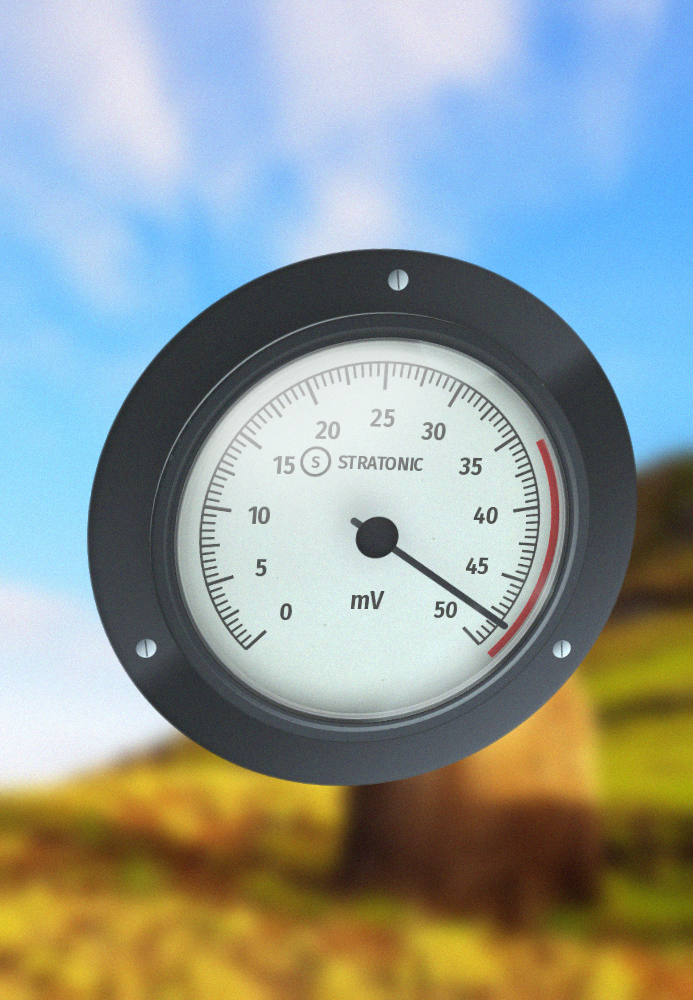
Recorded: 48 mV
